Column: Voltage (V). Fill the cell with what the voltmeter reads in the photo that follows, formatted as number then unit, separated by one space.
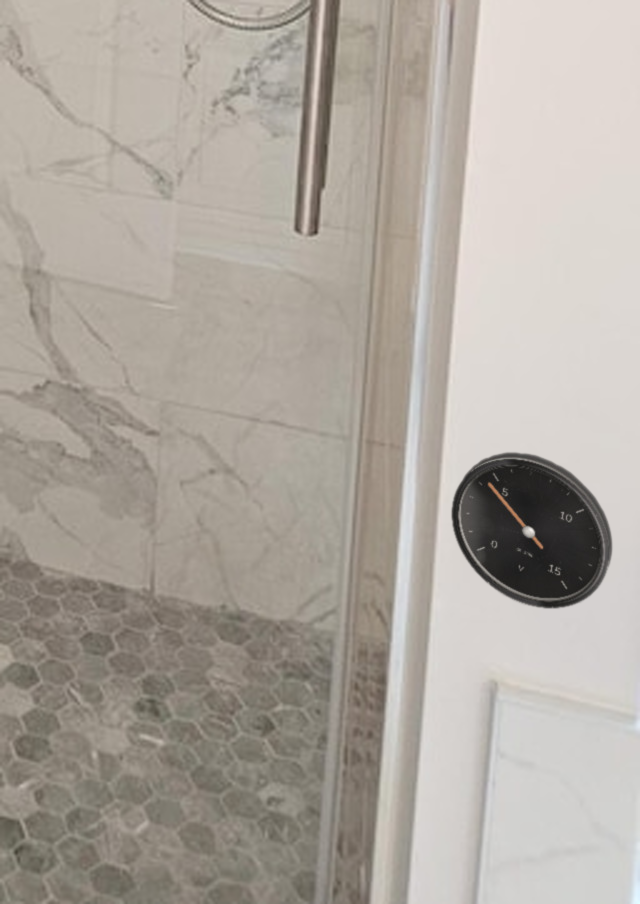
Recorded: 4.5 V
